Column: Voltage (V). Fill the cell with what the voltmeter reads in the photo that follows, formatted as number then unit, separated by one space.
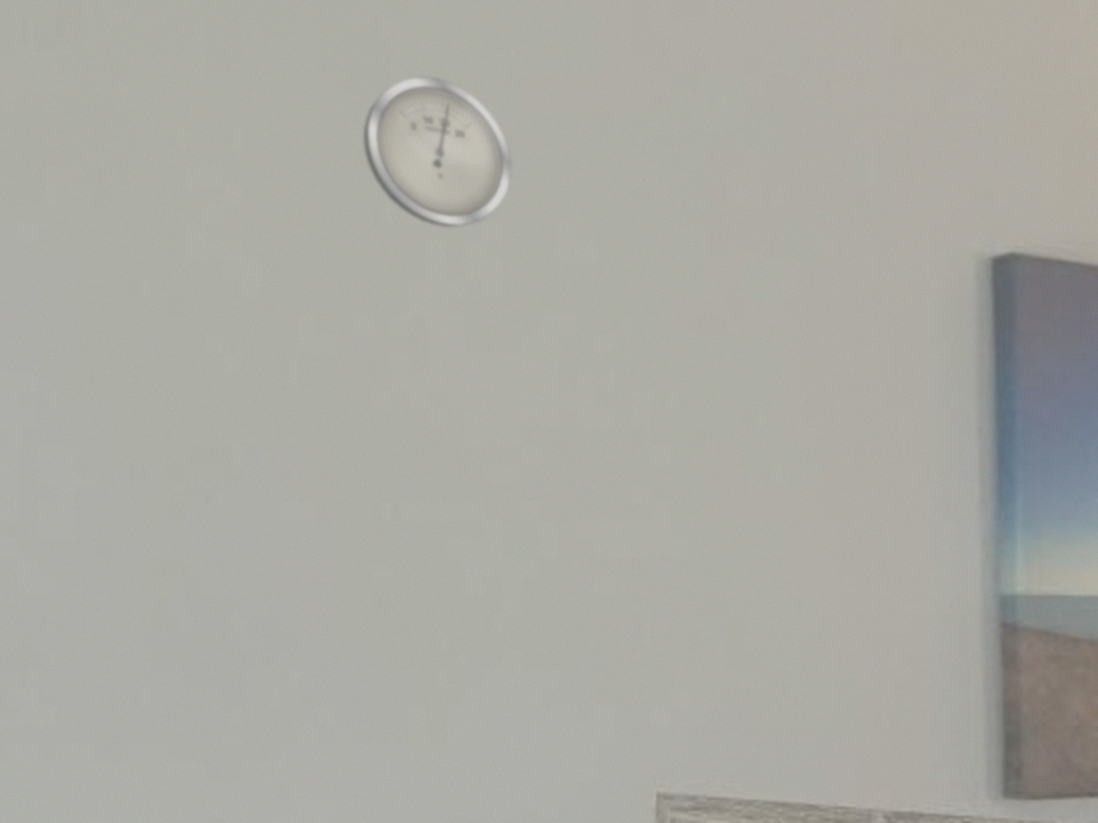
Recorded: 20 V
